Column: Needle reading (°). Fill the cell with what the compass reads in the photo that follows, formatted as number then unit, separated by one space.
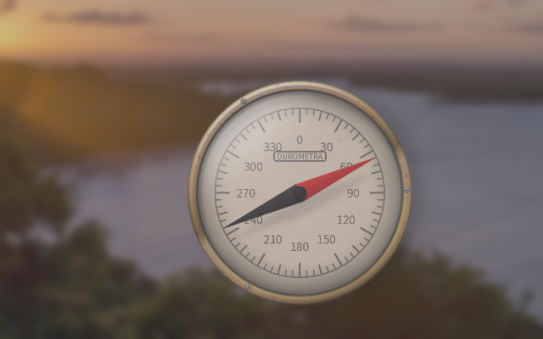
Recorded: 65 °
